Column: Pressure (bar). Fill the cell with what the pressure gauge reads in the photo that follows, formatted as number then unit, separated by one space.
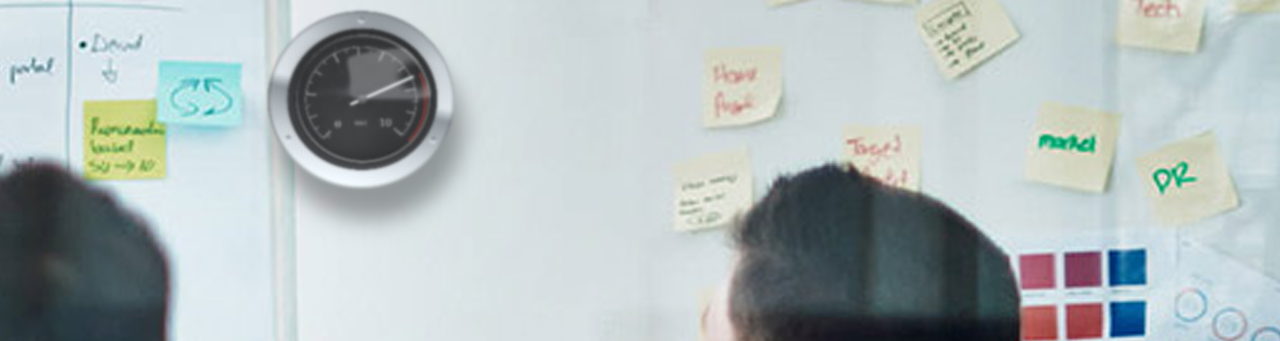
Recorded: 7.5 bar
